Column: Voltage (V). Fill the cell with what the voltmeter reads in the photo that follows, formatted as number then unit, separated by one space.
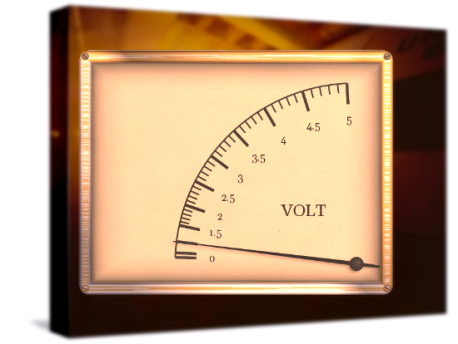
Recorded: 1 V
